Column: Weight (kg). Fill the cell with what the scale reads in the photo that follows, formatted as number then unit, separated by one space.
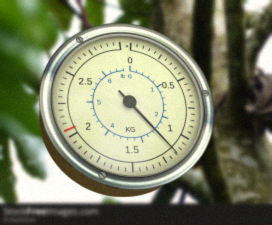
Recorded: 1.15 kg
